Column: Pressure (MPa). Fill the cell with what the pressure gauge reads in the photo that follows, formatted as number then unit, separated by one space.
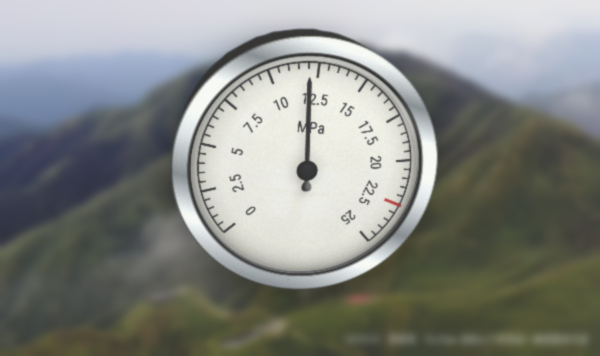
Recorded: 12 MPa
